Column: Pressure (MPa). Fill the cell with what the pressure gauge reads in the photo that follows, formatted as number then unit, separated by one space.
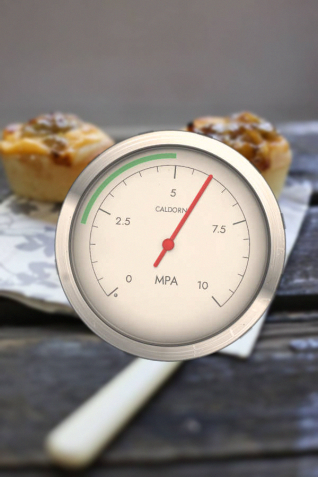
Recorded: 6 MPa
